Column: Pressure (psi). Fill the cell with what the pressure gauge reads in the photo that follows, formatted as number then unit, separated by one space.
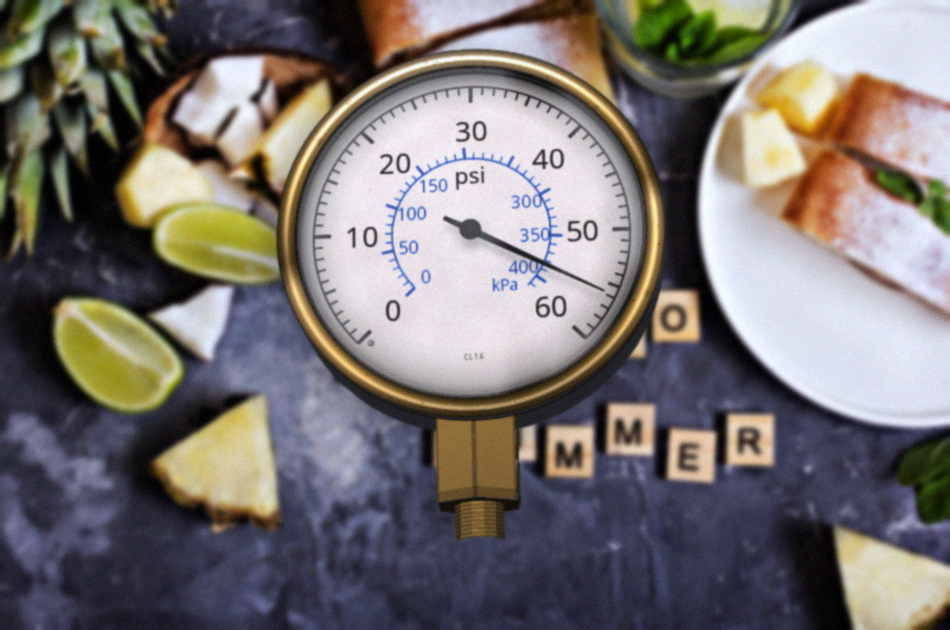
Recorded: 56 psi
